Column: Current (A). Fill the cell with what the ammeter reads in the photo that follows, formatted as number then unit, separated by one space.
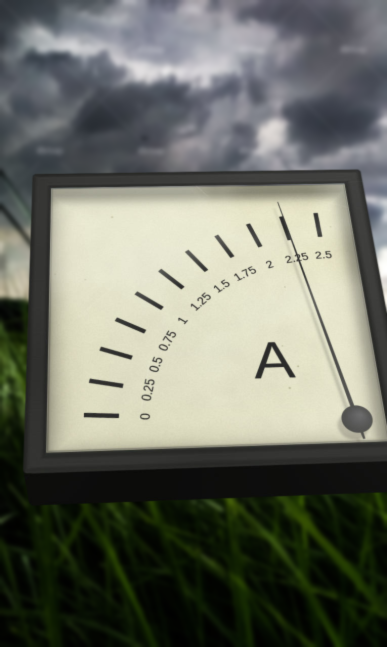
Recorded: 2.25 A
